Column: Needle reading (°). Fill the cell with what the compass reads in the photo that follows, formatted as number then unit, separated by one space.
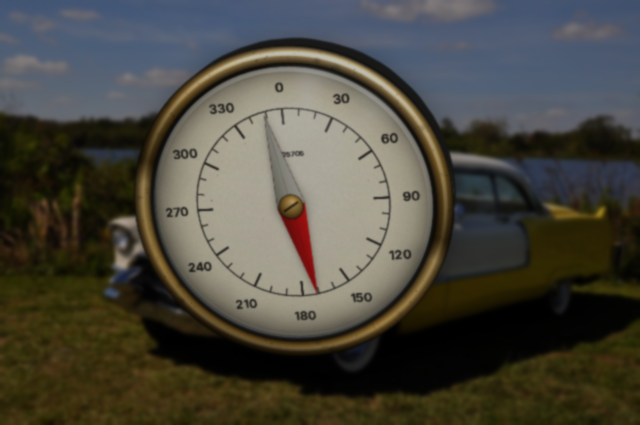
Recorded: 170 °
